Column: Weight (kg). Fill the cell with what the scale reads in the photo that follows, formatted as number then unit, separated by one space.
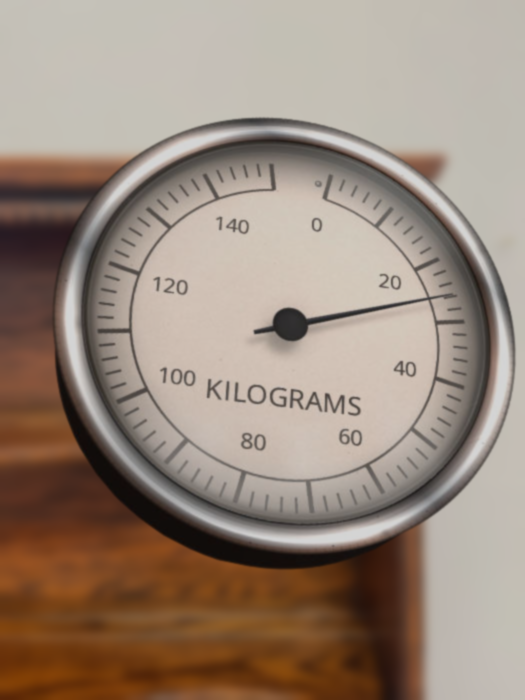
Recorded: 26 kg
